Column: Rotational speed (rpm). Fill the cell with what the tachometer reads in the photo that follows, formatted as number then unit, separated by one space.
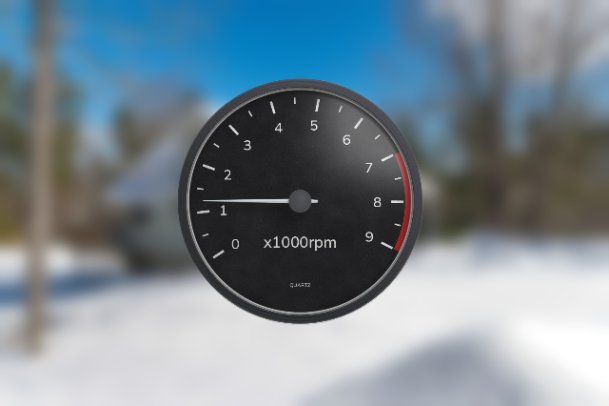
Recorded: 1250 rpm
